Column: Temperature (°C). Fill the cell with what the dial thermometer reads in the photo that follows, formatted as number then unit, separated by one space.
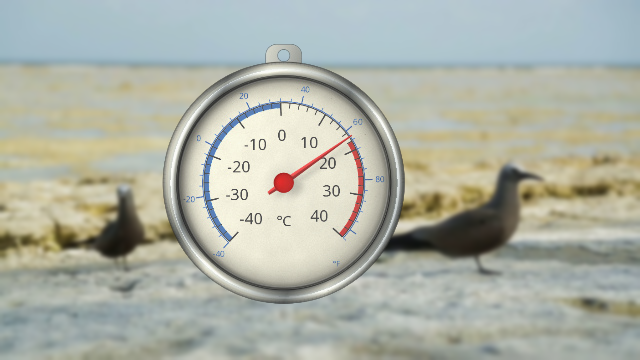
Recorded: 17 °C
